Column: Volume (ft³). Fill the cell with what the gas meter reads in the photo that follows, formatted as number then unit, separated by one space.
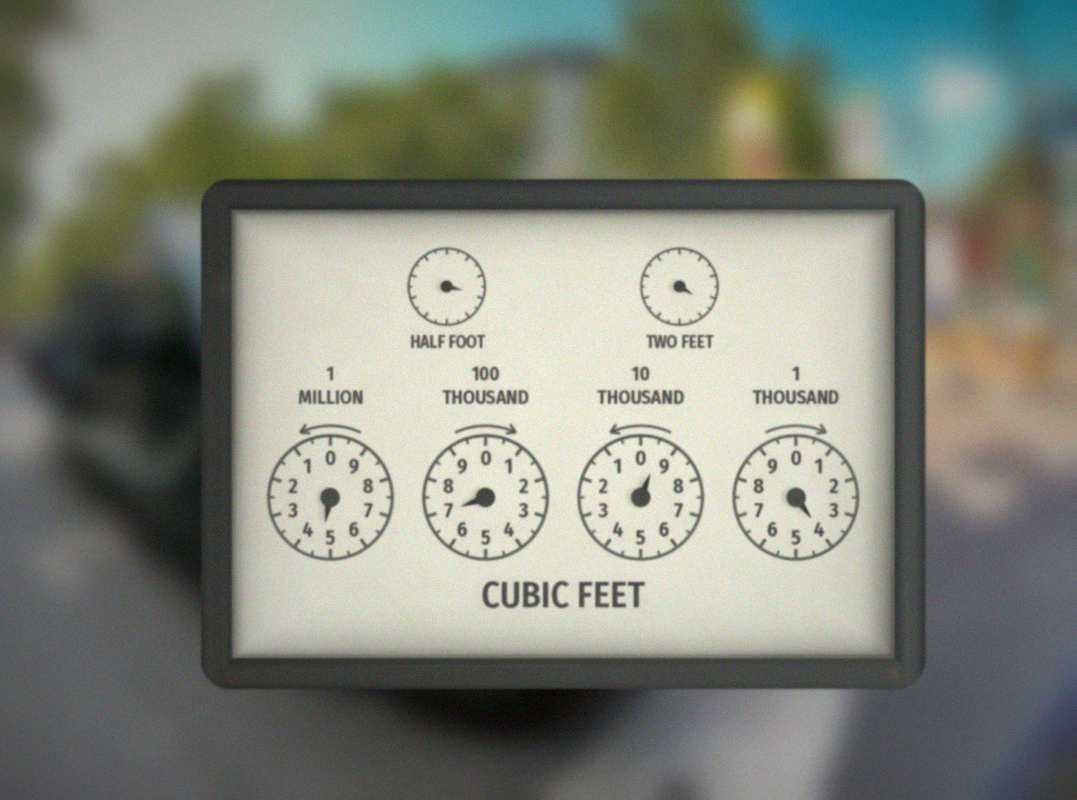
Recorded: 469400 ft³
